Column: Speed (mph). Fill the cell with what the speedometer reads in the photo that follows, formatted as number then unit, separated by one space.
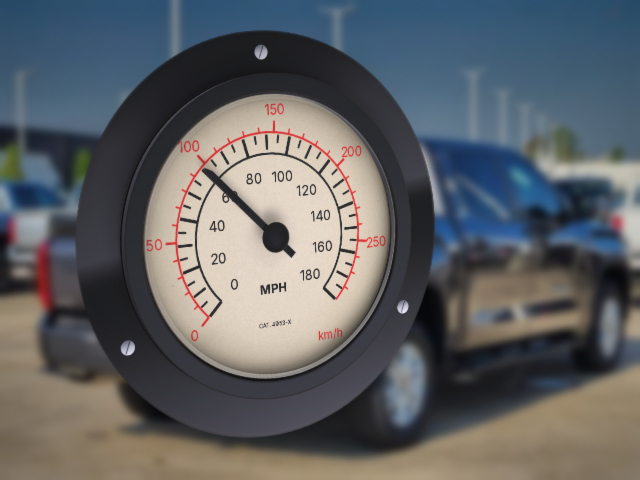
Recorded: 60 mph
